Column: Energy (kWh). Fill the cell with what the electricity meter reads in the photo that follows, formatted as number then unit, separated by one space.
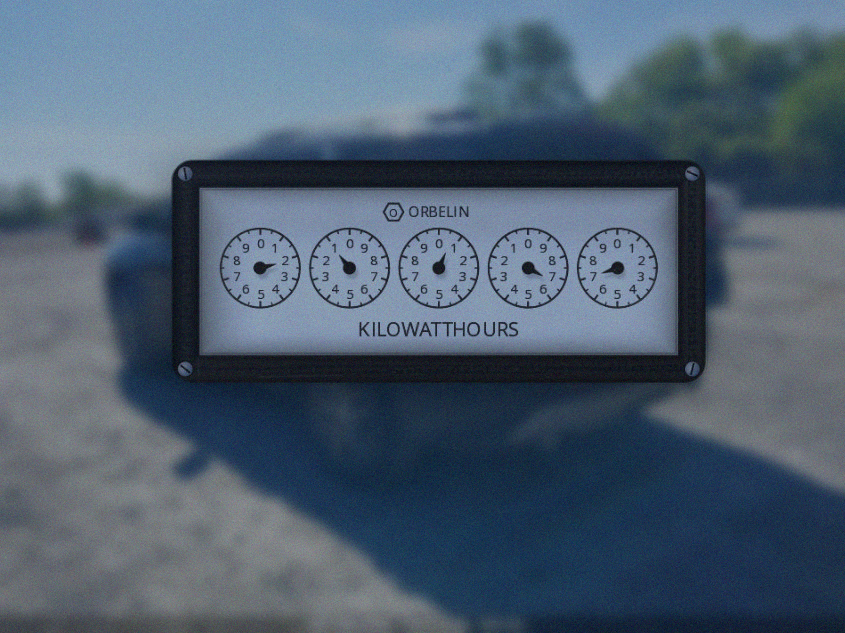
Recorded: 21067 kWh
